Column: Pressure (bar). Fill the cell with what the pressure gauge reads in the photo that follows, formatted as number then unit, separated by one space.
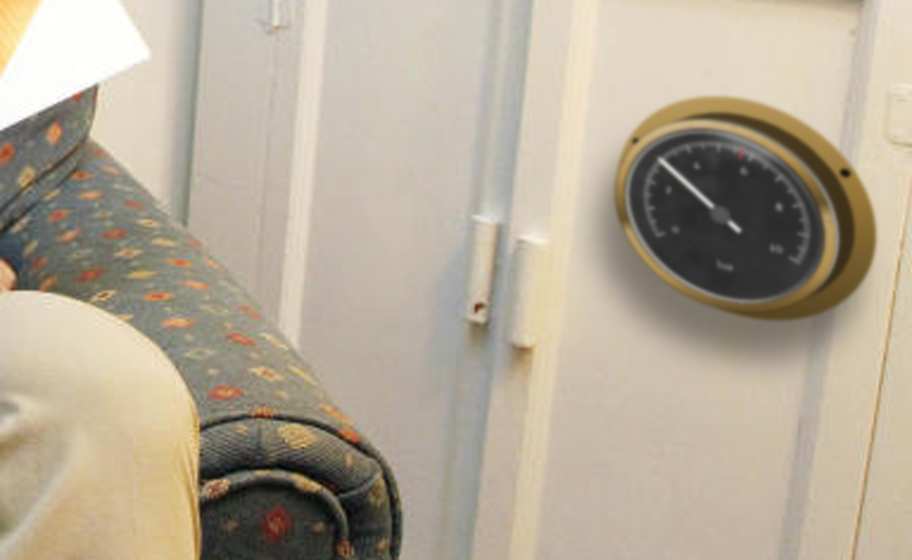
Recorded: 3 bar
